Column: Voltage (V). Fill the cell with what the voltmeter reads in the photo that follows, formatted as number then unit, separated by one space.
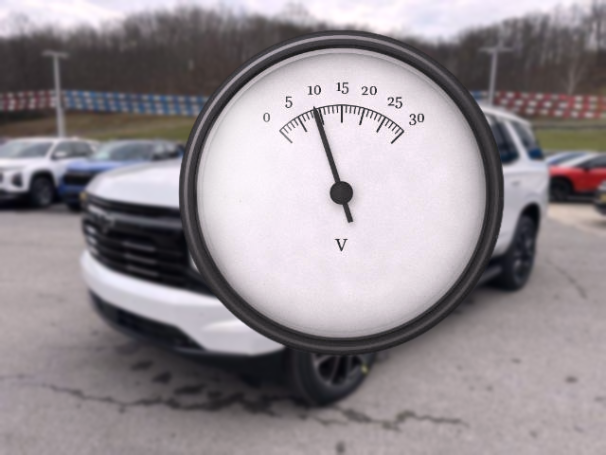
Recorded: 9 V
